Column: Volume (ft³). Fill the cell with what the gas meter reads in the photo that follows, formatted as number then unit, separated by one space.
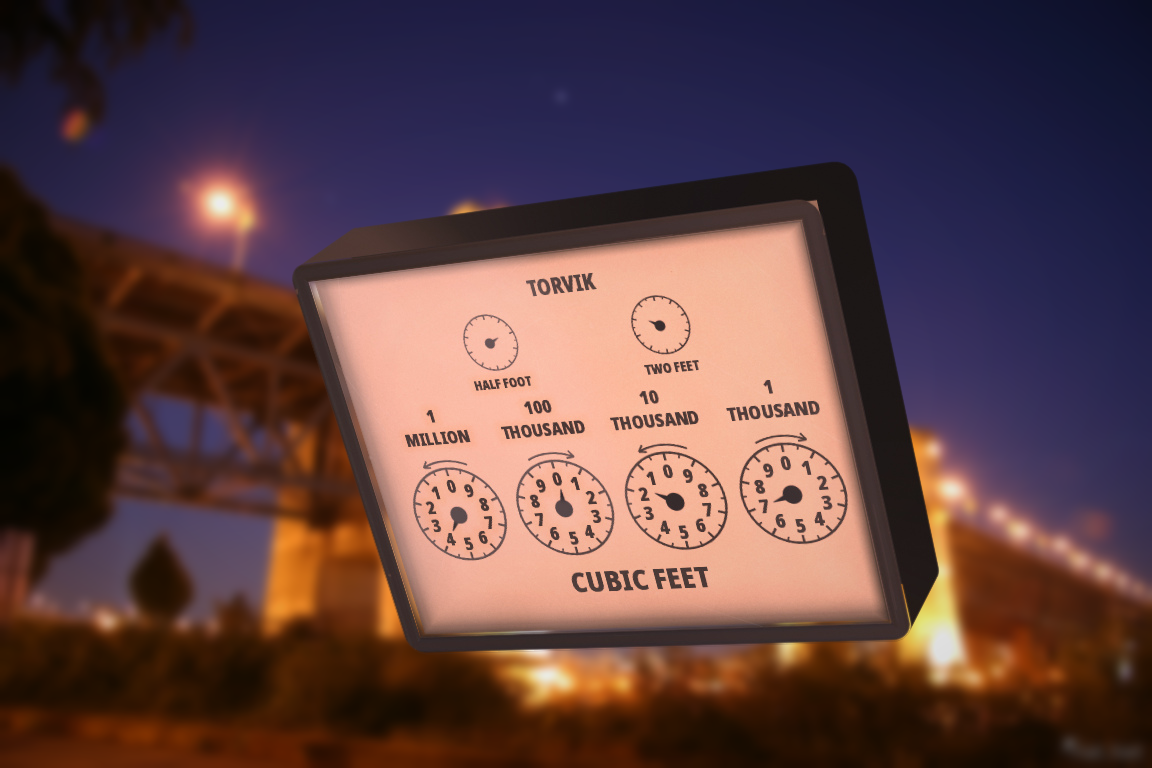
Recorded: 401700 ft³
